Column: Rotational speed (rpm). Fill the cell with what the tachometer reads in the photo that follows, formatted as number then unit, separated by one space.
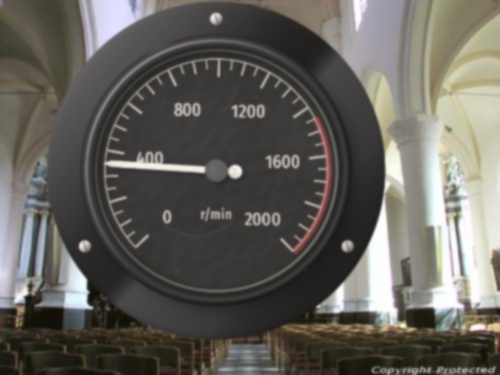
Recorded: 350 rpm
